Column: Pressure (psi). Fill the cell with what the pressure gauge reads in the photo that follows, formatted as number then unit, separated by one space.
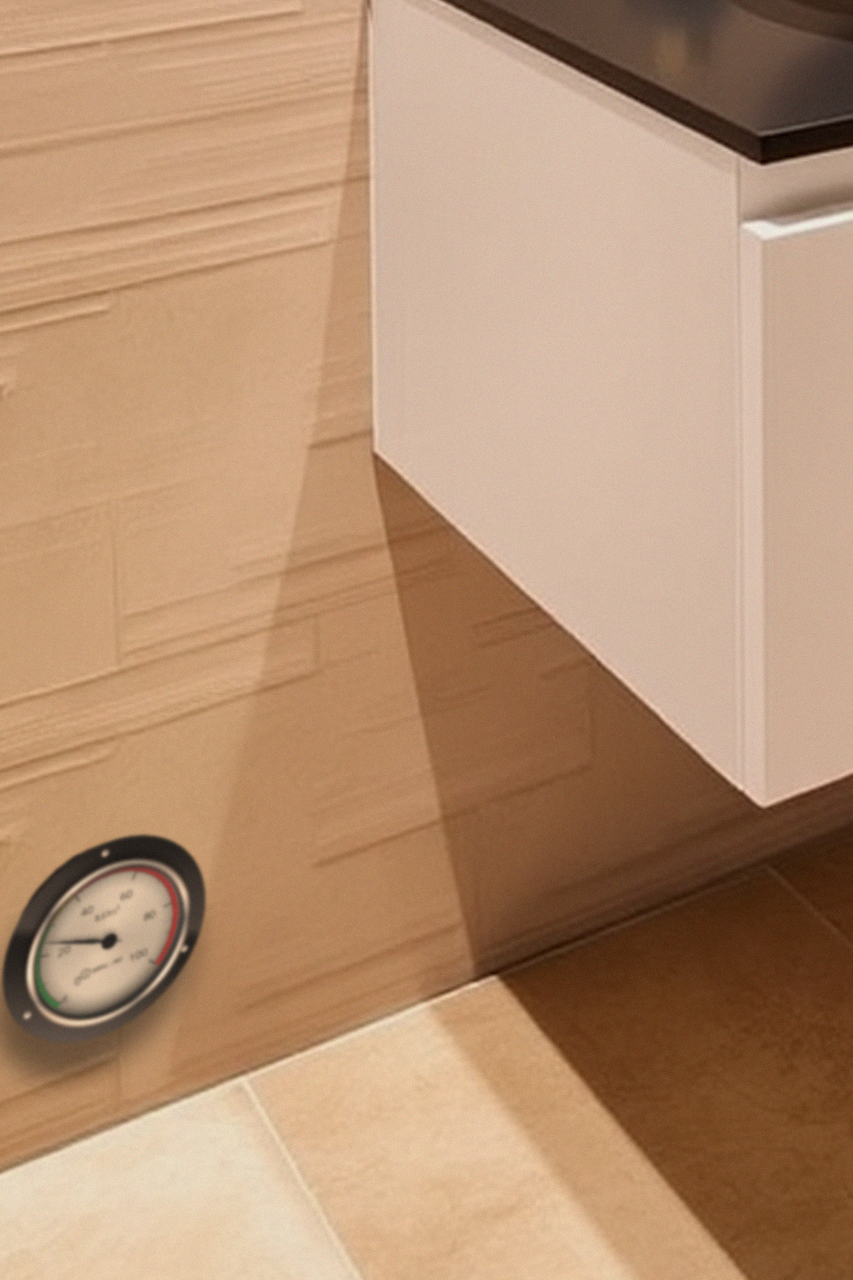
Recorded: 25 psi
